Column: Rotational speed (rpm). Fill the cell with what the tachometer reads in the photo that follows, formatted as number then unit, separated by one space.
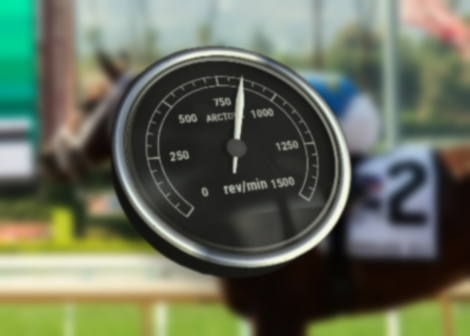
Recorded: 850 rpm
